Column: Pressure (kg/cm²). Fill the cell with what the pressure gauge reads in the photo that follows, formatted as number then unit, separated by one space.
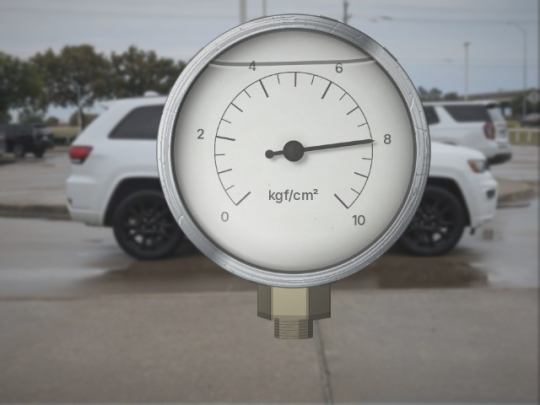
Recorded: 8 kg/cm²
